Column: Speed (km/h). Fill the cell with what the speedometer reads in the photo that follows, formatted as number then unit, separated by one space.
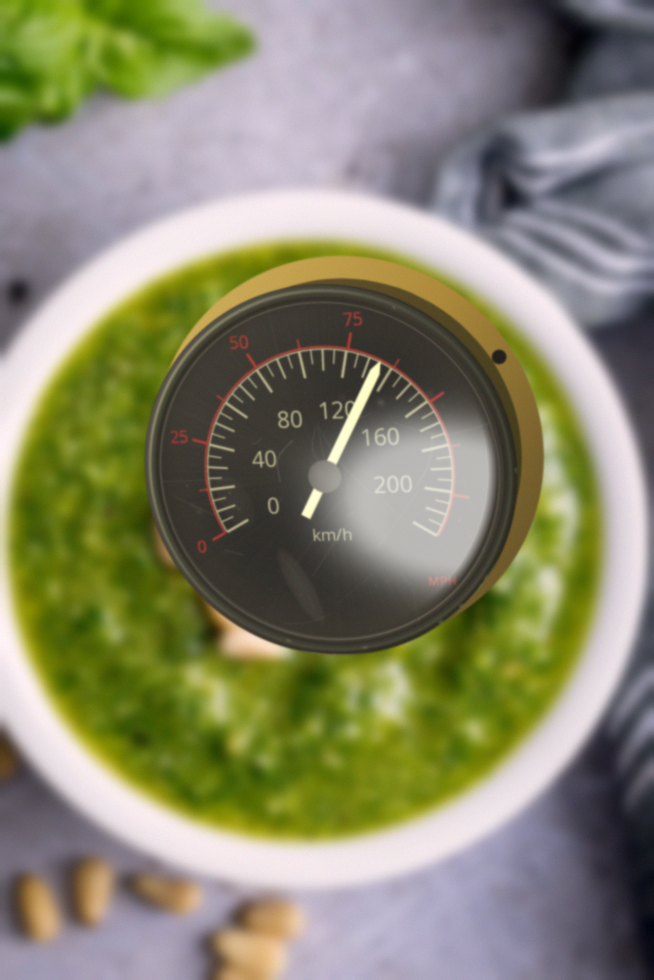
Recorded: 135 km/h
